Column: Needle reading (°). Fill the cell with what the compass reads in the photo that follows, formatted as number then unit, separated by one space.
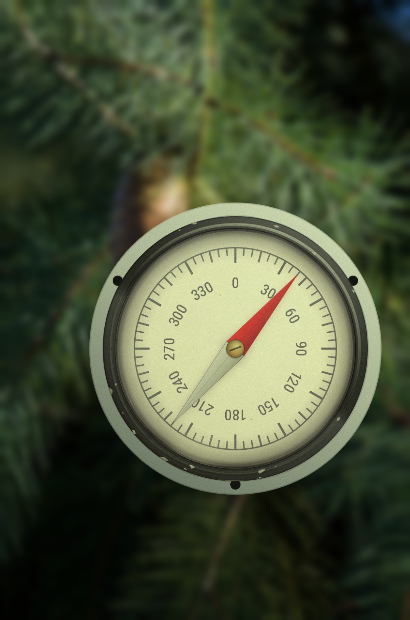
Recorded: 40 °
